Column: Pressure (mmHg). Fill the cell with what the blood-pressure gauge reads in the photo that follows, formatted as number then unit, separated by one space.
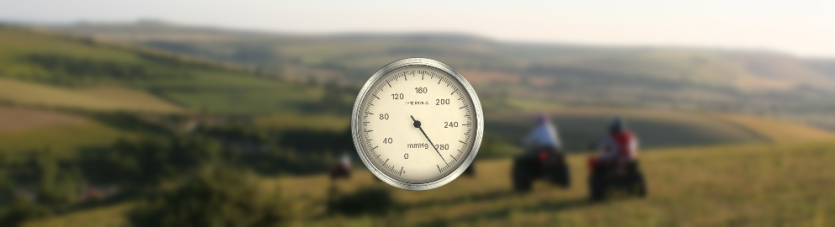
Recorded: 290 mmHg
